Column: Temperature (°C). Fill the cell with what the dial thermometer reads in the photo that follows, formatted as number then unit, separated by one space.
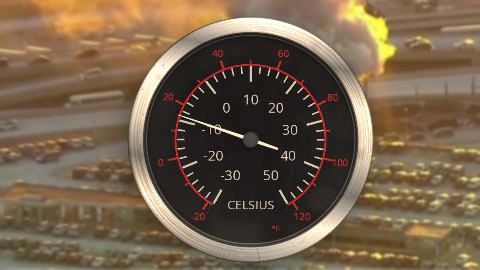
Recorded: -9 °C
